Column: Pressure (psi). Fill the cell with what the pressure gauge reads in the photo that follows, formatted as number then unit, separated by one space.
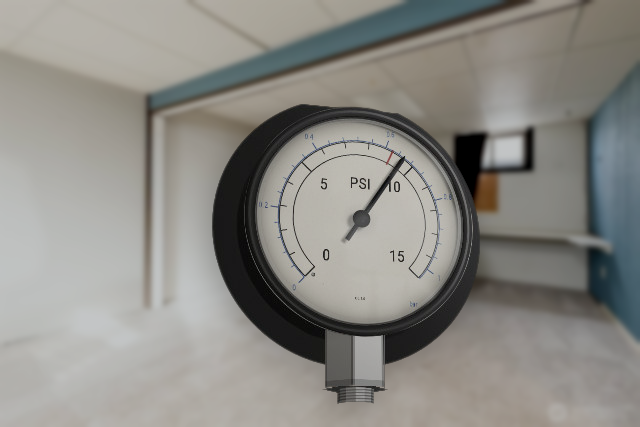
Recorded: 9.5 psi
